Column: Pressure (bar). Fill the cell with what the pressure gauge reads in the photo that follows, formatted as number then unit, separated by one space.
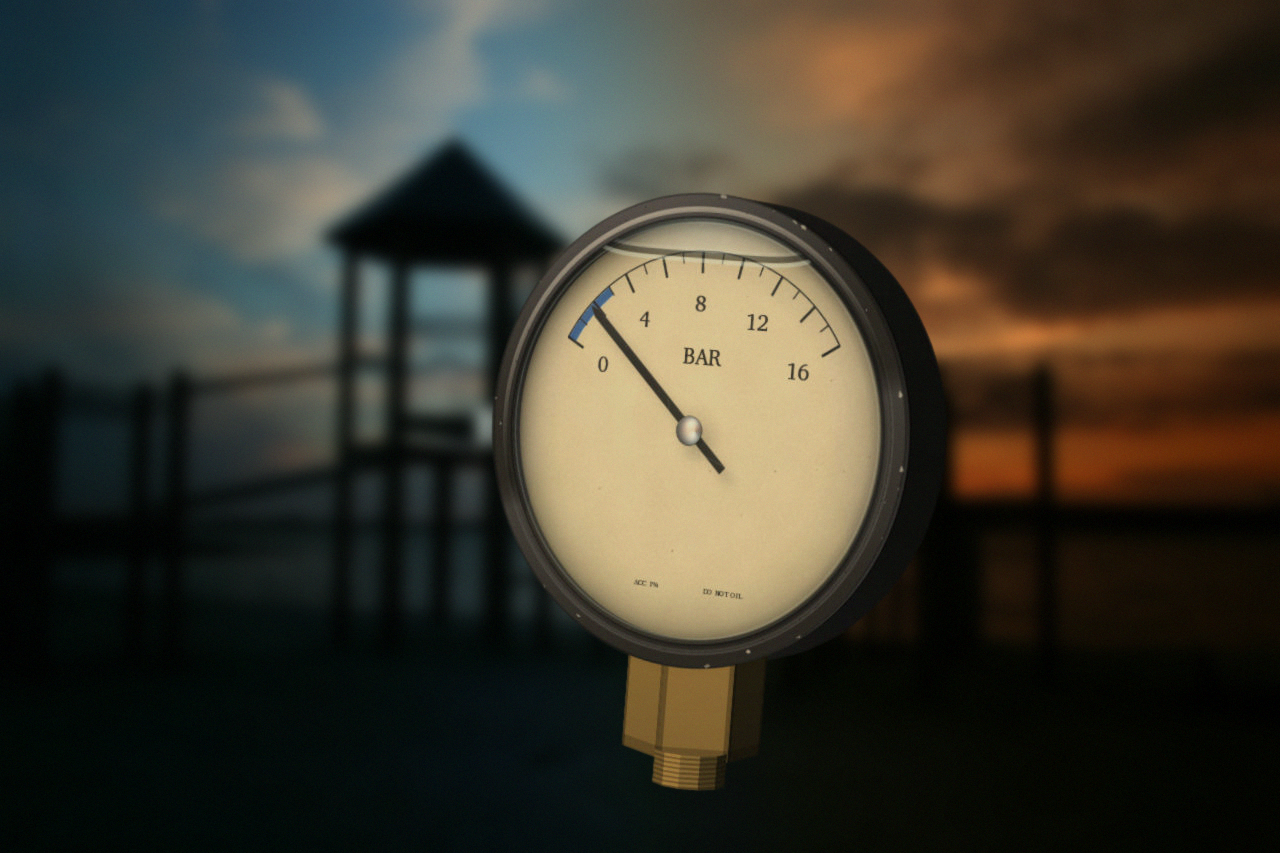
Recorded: 2 bar
